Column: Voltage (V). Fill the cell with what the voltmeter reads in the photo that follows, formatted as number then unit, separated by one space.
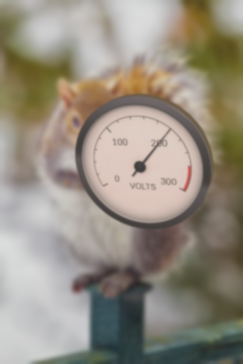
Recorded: 200 V
